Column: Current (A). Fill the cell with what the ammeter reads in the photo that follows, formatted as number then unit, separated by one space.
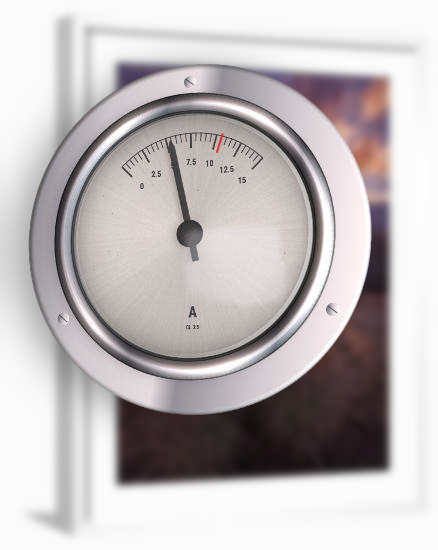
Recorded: 5.5 A
